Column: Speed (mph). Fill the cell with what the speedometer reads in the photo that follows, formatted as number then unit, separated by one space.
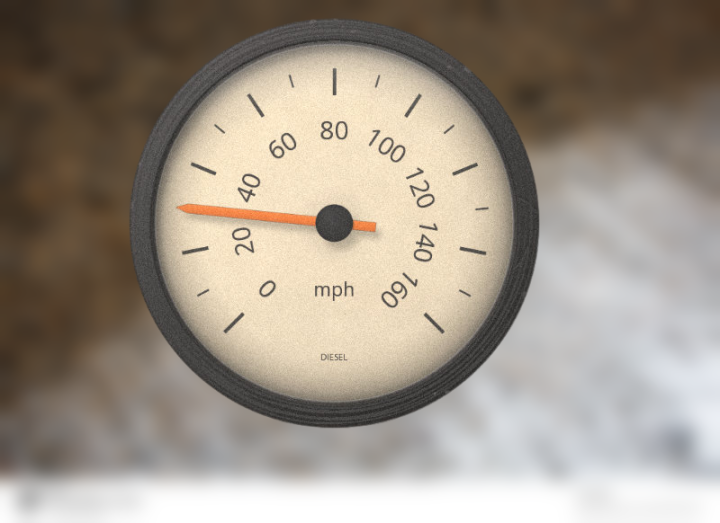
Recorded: 30 mph
